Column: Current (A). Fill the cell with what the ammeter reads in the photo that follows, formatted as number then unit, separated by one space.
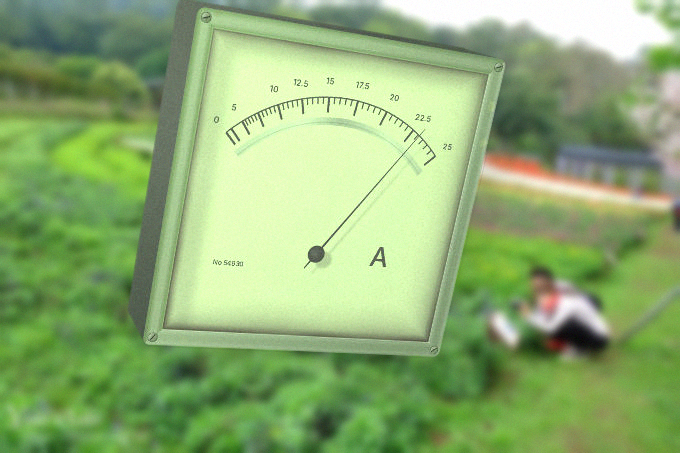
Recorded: 23 A
